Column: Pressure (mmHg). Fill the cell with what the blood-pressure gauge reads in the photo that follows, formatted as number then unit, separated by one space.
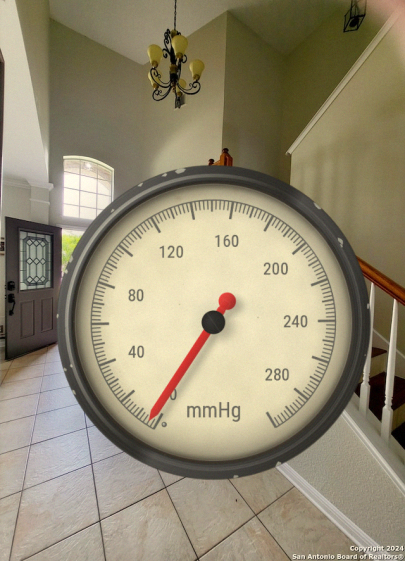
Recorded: 4 mmHg
